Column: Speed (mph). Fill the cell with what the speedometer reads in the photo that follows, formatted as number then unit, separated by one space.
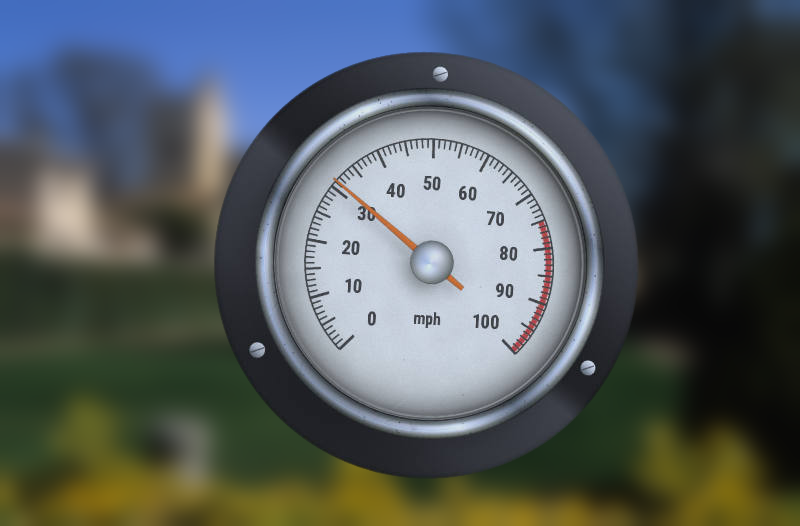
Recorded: 31 mph
